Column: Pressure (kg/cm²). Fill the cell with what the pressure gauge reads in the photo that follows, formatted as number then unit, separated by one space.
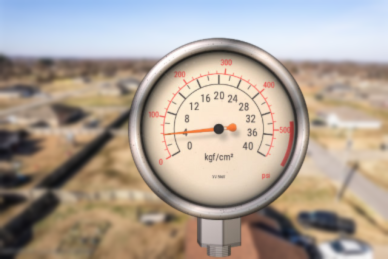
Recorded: 4 kg/cm²
